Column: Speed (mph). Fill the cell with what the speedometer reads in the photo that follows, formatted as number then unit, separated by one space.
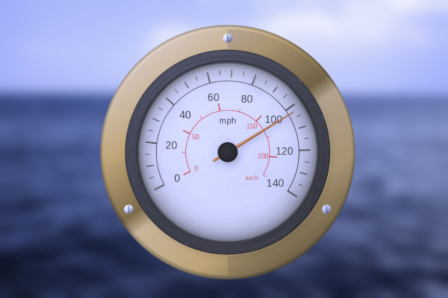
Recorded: 102.5 mph
